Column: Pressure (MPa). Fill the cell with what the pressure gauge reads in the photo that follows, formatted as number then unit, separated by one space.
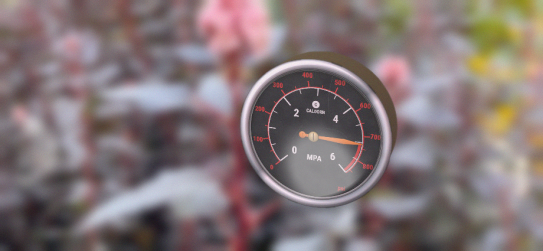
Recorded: 5 MPa
